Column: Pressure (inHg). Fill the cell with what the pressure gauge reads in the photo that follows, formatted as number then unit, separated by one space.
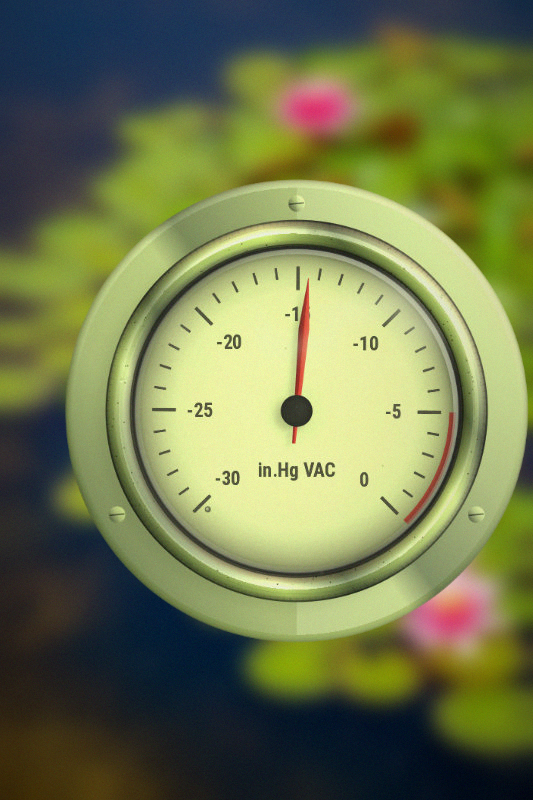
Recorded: -14.5 inHg
